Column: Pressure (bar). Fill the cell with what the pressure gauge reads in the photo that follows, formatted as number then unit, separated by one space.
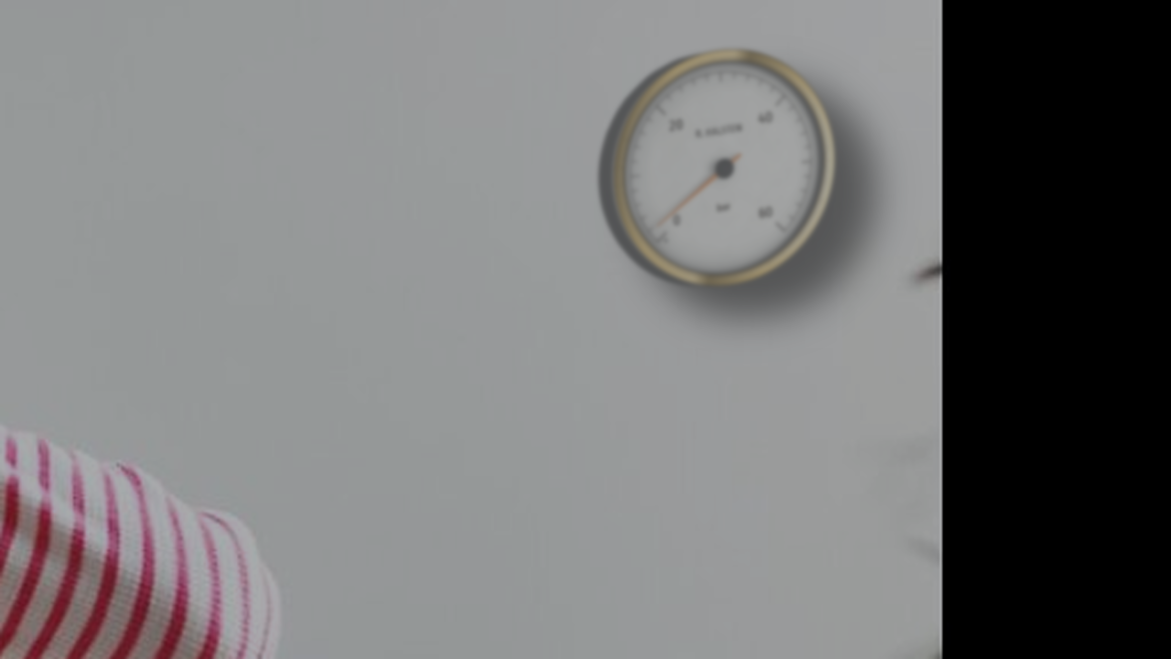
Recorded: 2 bar
